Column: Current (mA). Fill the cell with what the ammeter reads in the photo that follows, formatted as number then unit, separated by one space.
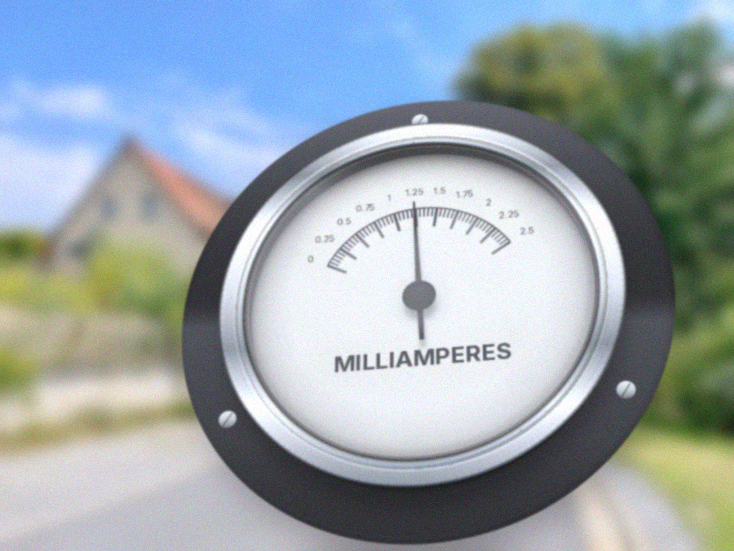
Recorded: 1.25 mA
